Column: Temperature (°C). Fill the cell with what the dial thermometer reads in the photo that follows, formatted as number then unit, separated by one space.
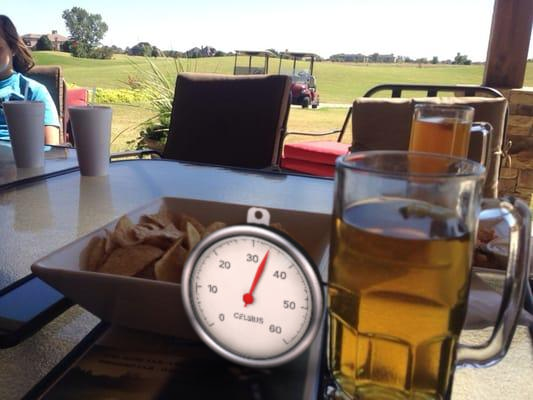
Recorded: 34 °C
